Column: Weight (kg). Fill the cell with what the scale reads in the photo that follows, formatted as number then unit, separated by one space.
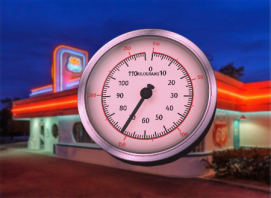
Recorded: 70 kg
